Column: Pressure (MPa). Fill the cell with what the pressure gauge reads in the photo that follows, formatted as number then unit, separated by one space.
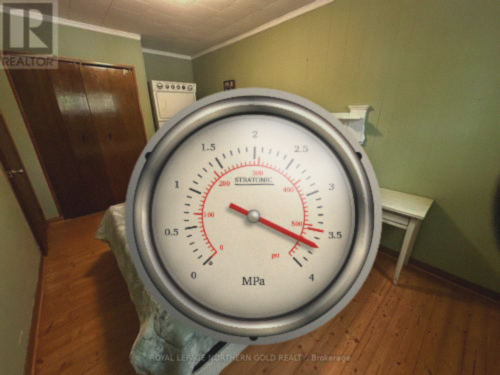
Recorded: 3.7 MPa
